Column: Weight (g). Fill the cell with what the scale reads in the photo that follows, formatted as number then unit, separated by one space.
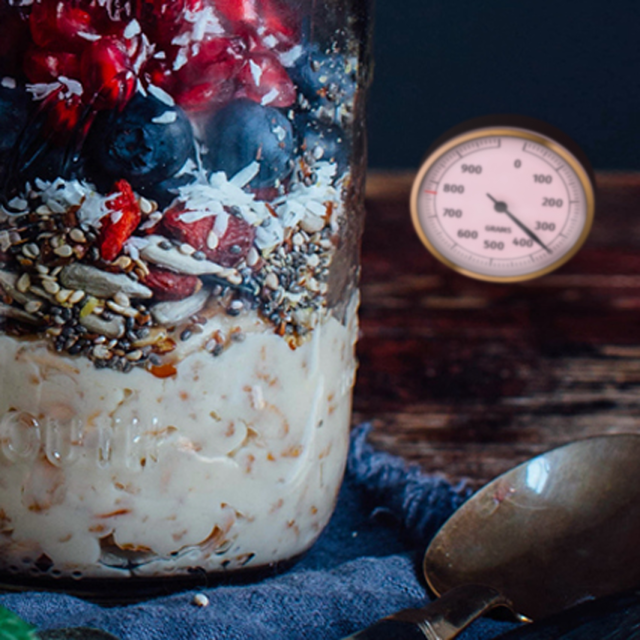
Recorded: 350 g
